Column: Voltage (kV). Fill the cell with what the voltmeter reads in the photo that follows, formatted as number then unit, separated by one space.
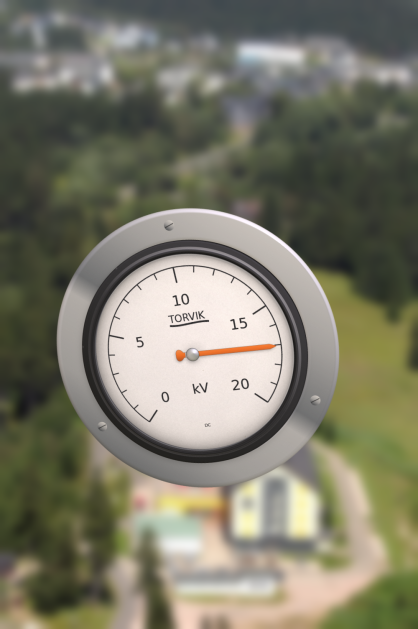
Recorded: 17 kV
